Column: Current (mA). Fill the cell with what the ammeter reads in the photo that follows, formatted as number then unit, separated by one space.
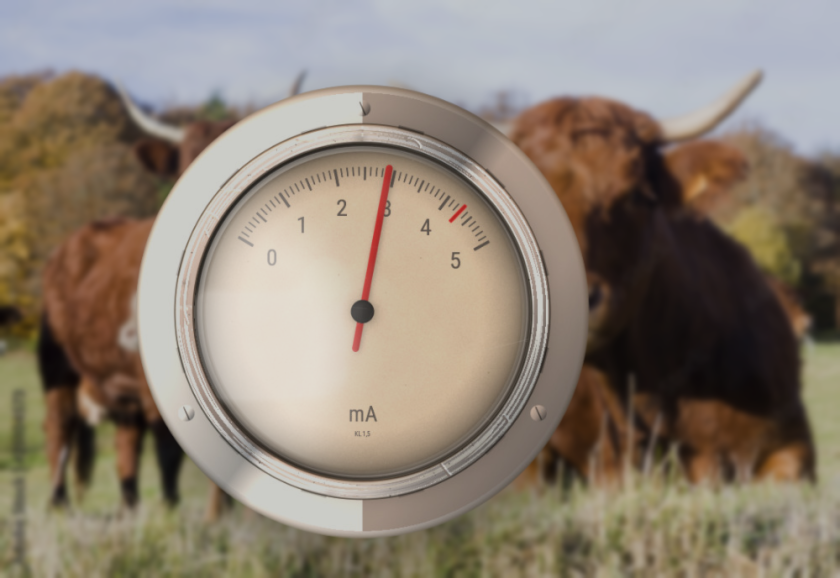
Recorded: 2.9 mA
